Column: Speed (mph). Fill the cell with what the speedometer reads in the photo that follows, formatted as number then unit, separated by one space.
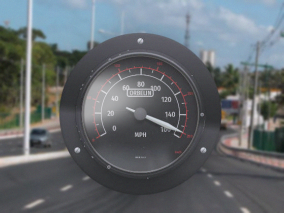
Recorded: 155 mph
